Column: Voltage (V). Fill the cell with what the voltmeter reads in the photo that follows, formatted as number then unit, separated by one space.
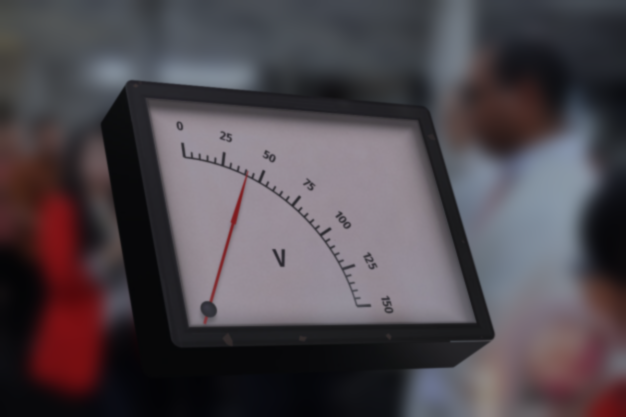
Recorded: 40 V
